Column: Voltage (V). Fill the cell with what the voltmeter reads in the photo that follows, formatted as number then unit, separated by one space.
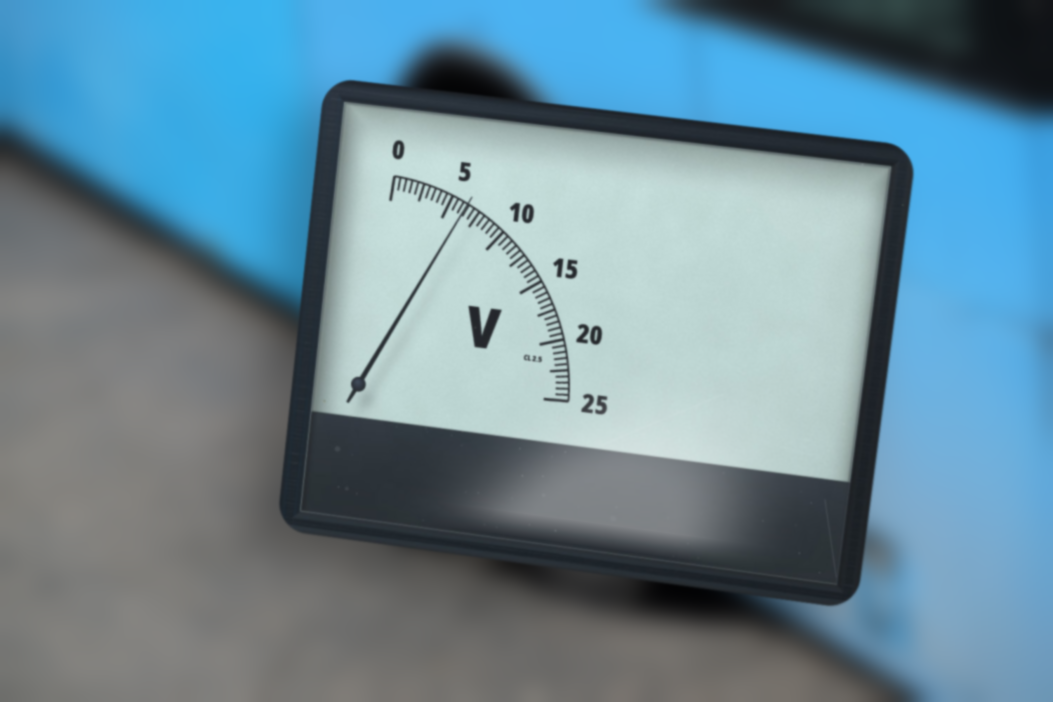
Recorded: 6.5 V
